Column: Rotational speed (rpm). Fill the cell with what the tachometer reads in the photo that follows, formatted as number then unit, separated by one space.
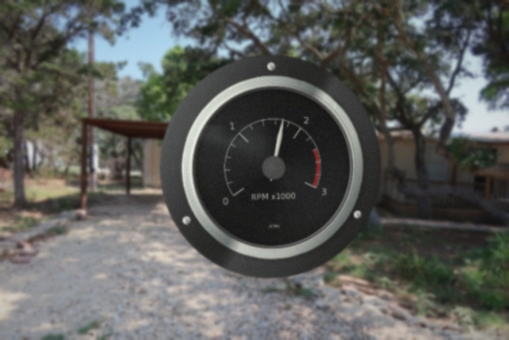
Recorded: 1700 rpm
